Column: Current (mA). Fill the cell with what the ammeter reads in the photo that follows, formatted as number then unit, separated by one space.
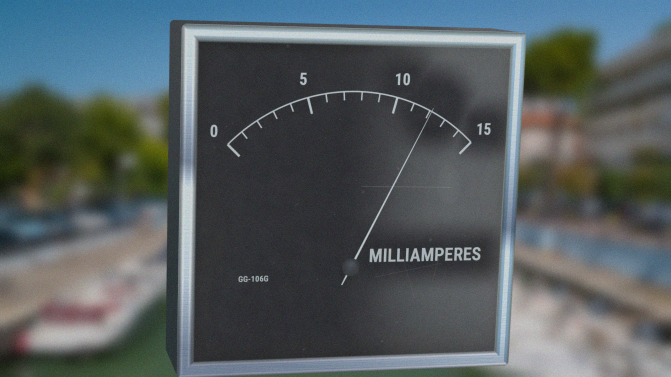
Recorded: 12 mA
